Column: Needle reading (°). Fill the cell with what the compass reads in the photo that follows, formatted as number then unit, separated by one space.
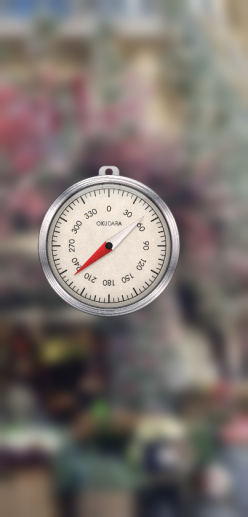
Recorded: 230 °
